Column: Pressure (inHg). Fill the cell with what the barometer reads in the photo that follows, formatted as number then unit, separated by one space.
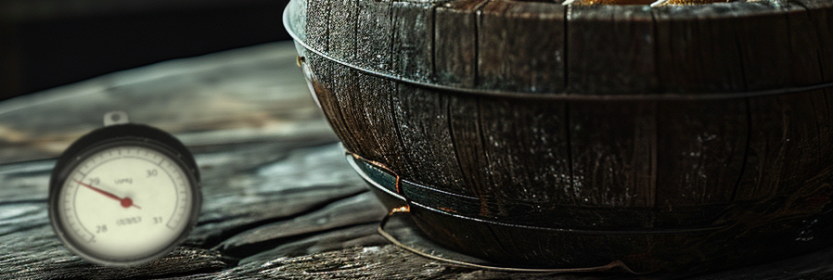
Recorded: 28.9 inHg
